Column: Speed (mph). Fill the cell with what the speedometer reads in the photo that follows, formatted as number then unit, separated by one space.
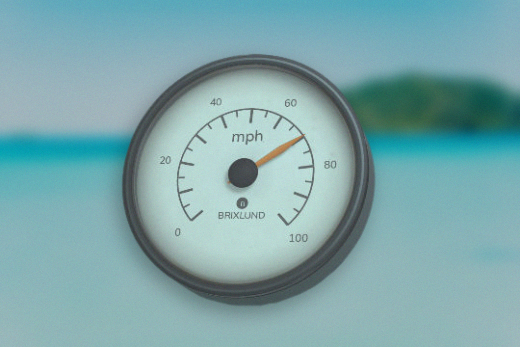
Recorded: 70 mph
